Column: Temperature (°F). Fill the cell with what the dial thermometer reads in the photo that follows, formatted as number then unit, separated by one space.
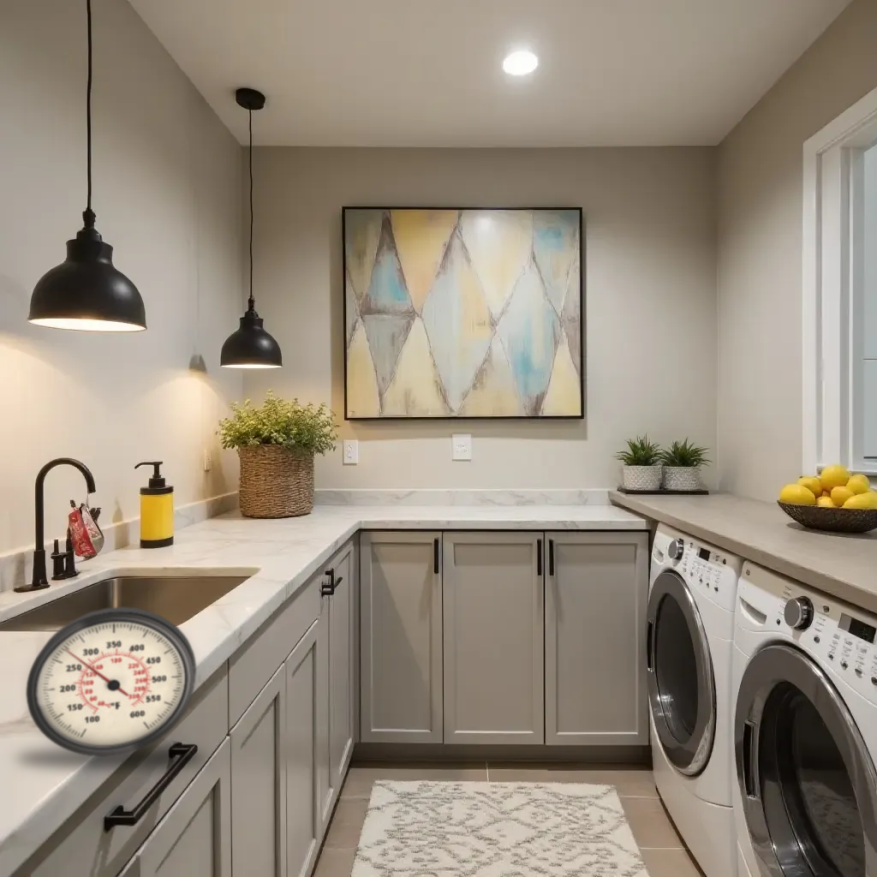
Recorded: 275 °F
